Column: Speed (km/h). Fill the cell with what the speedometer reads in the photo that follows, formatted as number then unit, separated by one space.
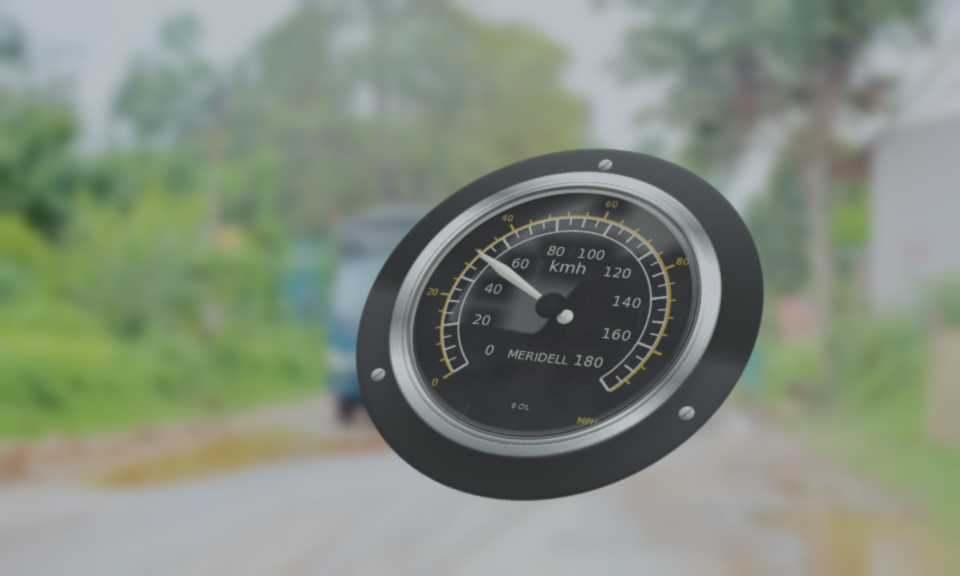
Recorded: 50 km/h
